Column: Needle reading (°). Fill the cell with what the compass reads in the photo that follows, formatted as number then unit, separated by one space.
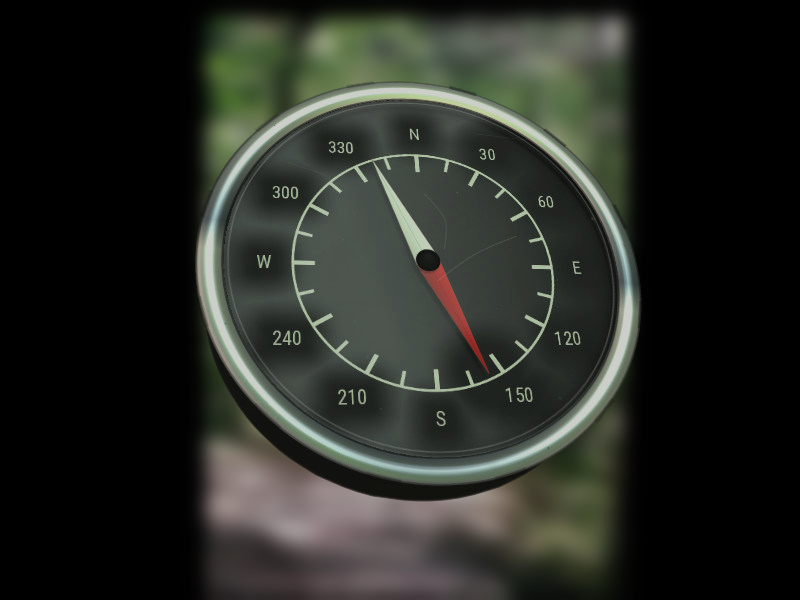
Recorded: 157.5 °
